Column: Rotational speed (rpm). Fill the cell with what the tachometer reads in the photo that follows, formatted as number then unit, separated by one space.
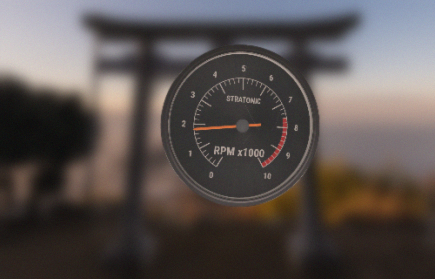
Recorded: 1800 rpm
